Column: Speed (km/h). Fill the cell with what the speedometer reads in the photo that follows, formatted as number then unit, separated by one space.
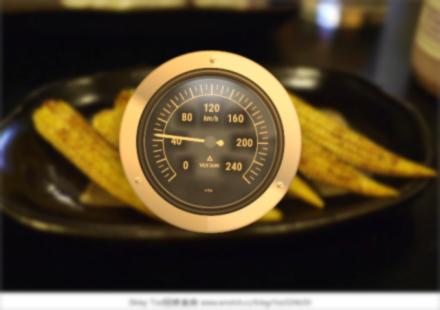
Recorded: 45 km/h
